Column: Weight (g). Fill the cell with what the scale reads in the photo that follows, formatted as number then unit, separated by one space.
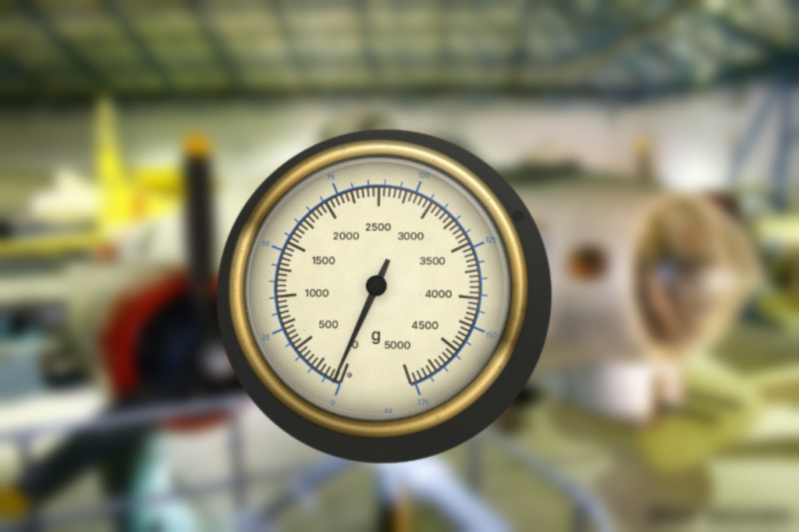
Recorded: 50 g
